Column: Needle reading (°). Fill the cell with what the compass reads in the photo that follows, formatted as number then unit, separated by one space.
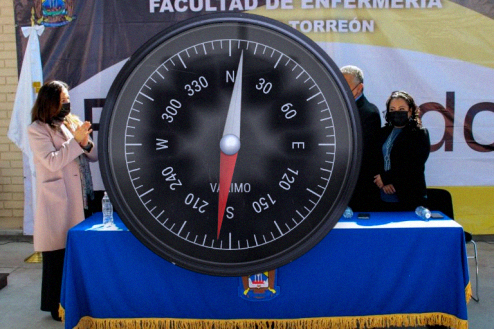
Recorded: 187.5 °
